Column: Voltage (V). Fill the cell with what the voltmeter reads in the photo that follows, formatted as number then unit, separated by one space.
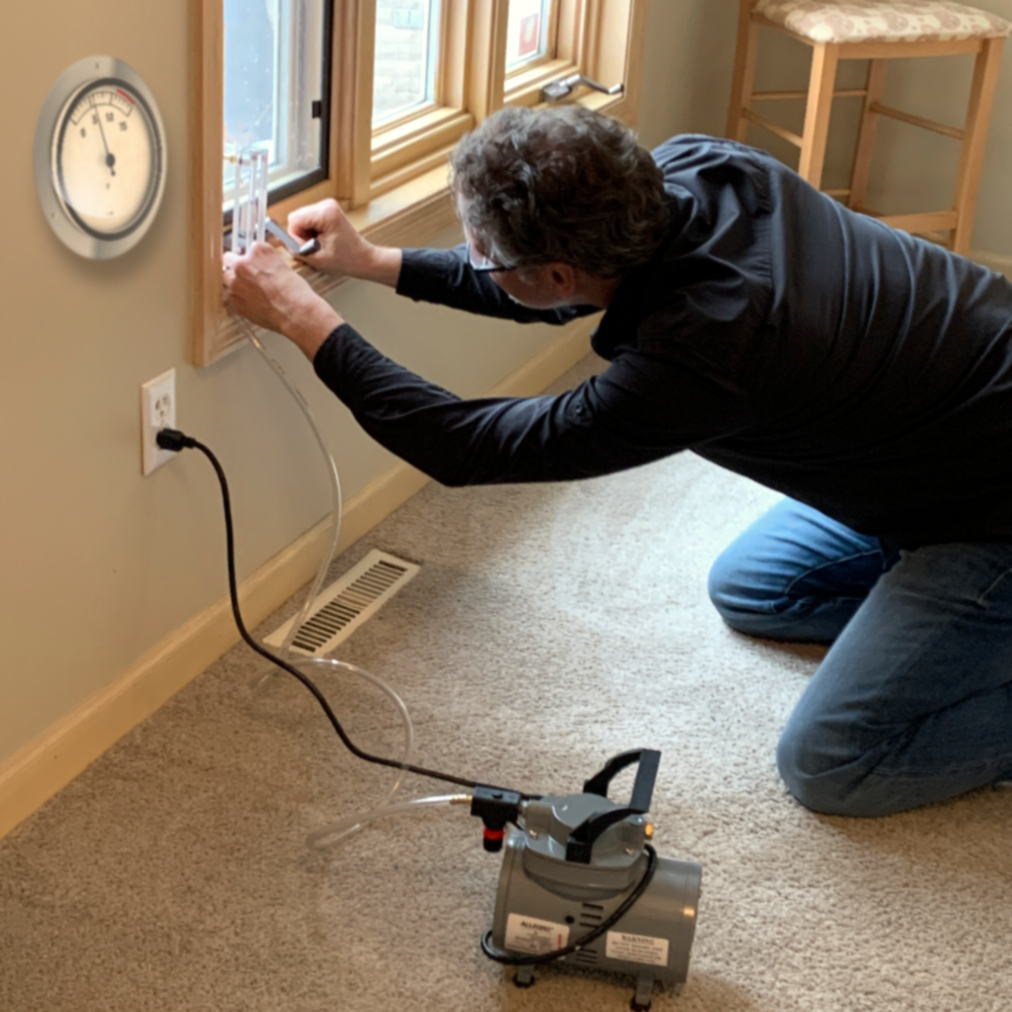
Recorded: 5 V
